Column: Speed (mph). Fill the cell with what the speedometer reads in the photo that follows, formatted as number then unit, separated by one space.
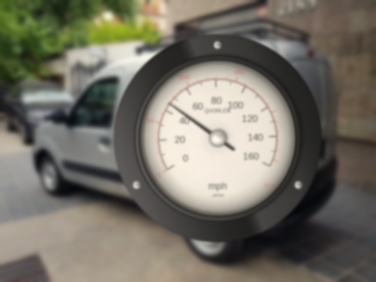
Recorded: 45 mph
